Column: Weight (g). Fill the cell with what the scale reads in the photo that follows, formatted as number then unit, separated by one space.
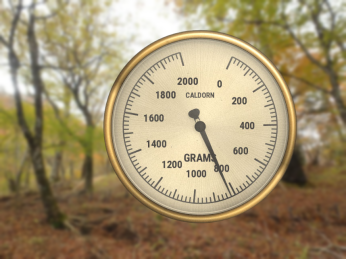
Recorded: 820 g
